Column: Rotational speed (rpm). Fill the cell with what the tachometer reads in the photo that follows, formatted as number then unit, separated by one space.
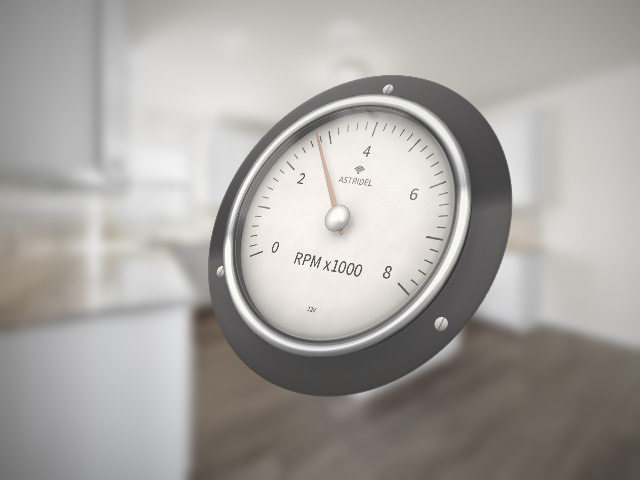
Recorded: 2800 rpm
